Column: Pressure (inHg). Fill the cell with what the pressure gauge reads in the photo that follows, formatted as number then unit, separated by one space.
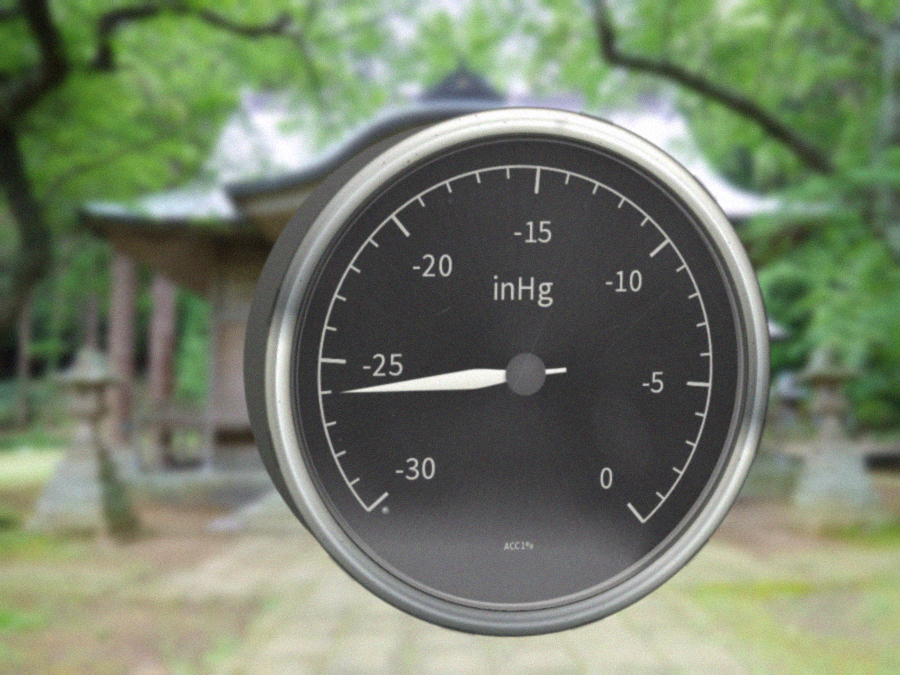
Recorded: -26 inHg
